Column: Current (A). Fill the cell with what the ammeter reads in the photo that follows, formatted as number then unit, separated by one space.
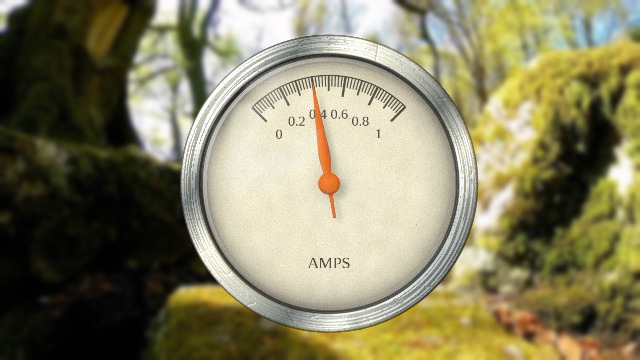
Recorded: 0.4 A
